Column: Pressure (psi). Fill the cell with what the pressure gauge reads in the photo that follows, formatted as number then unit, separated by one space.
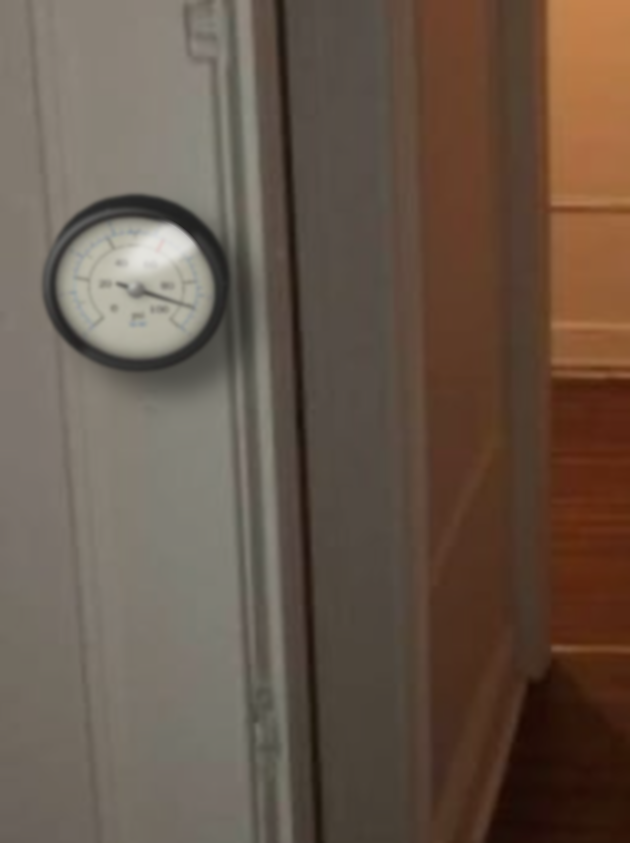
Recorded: 90 psi
